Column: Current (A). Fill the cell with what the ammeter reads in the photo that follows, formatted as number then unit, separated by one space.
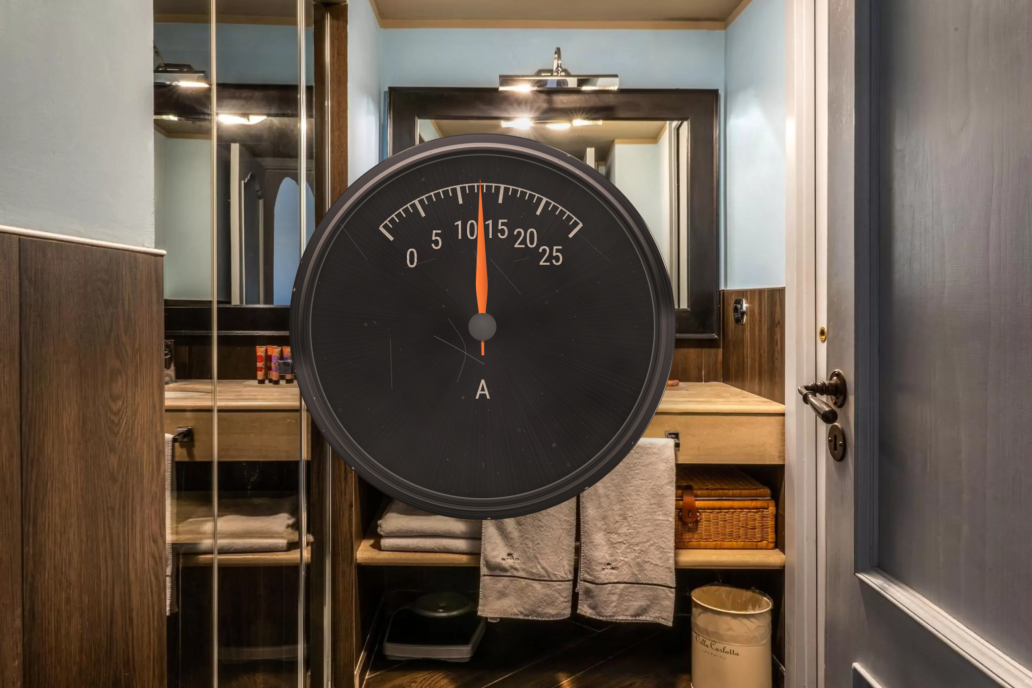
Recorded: 12.5 A
